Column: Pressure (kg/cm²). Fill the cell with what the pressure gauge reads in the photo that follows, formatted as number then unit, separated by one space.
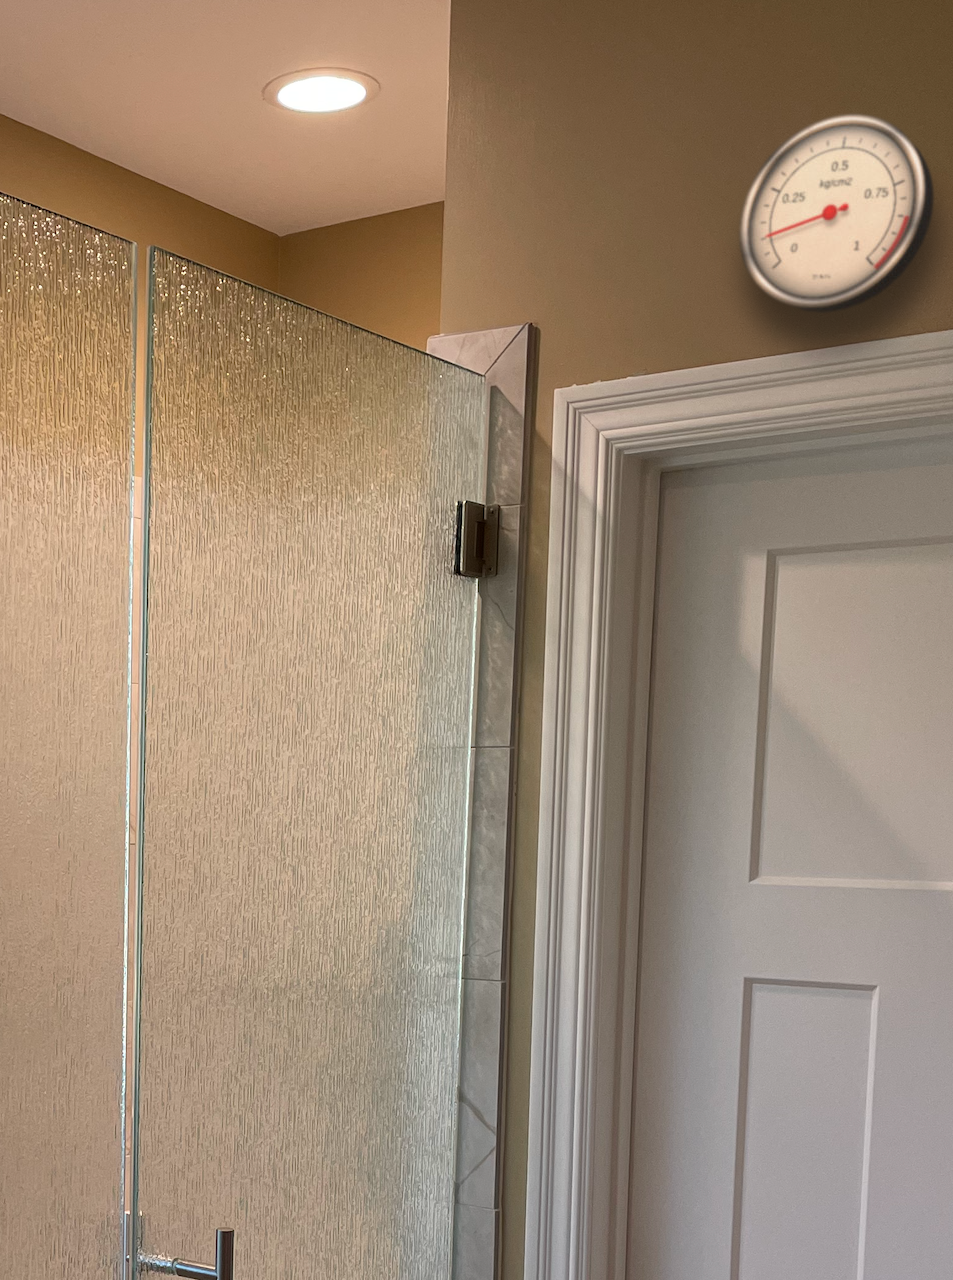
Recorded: 0.1 kg/cm²
